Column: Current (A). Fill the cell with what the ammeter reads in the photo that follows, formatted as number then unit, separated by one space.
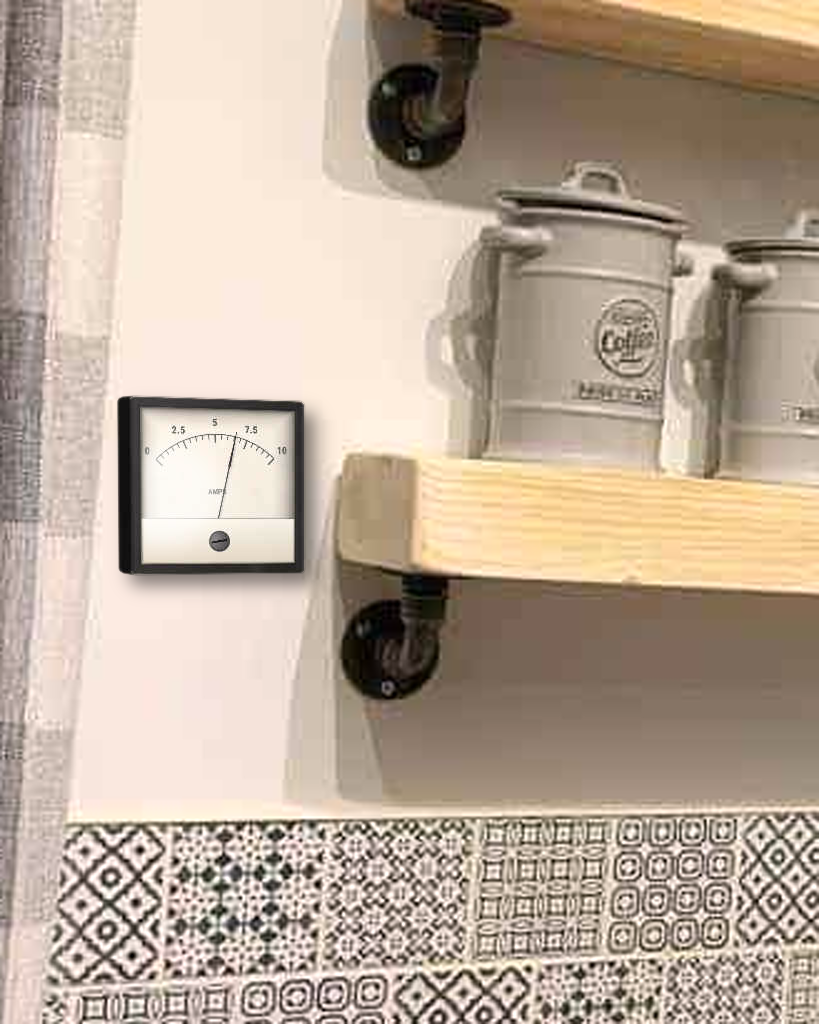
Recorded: 6.5 A
